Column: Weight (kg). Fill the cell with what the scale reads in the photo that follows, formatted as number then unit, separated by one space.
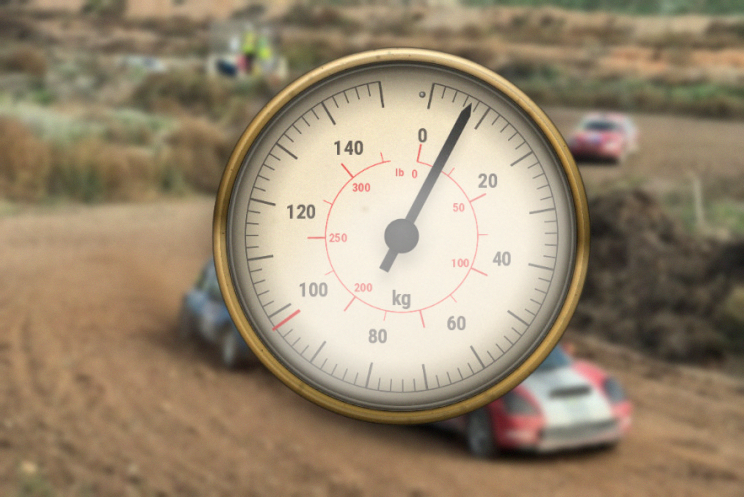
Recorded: 7 kg
